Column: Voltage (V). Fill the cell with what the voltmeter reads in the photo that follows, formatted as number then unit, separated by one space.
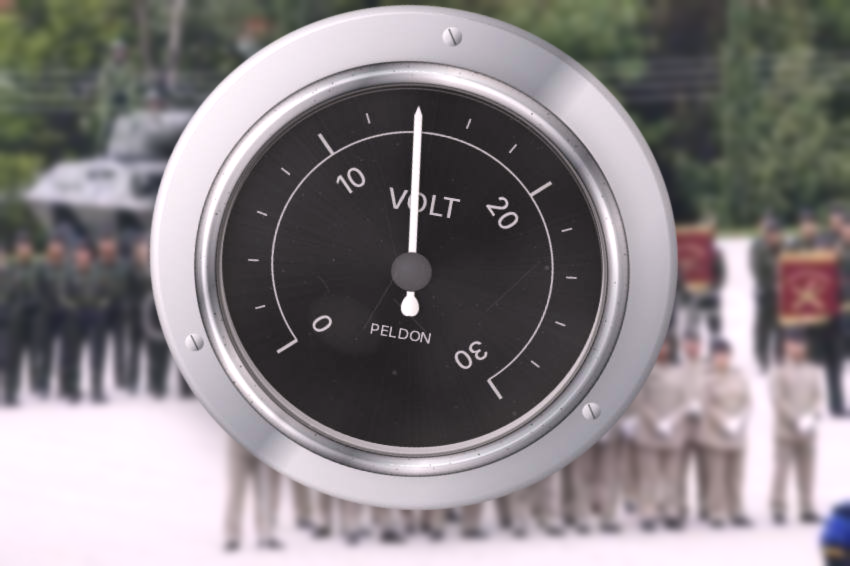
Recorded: 14 V
